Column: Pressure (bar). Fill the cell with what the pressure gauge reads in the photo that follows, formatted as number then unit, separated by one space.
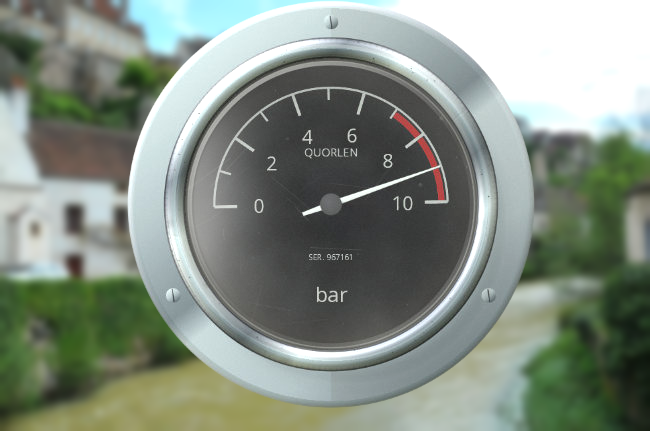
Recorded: 9 bar
